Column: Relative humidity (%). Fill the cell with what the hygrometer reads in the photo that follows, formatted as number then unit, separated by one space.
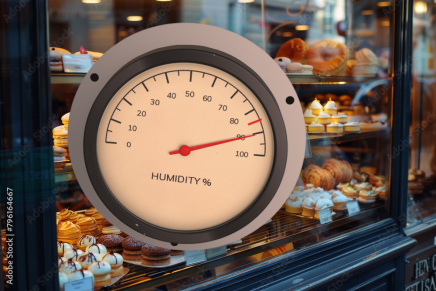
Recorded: 90 %
